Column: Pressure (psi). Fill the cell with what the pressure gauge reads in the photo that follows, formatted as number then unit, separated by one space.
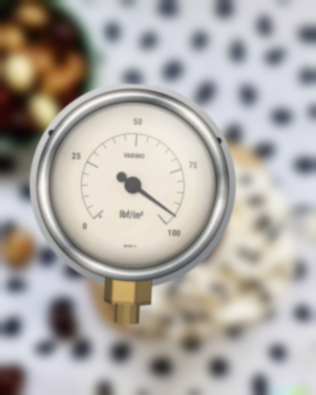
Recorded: 95 psi
